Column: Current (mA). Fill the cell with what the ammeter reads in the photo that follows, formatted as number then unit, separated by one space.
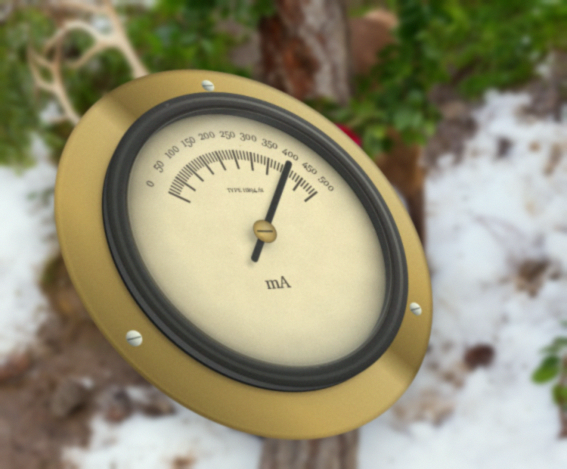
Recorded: 400 mA
